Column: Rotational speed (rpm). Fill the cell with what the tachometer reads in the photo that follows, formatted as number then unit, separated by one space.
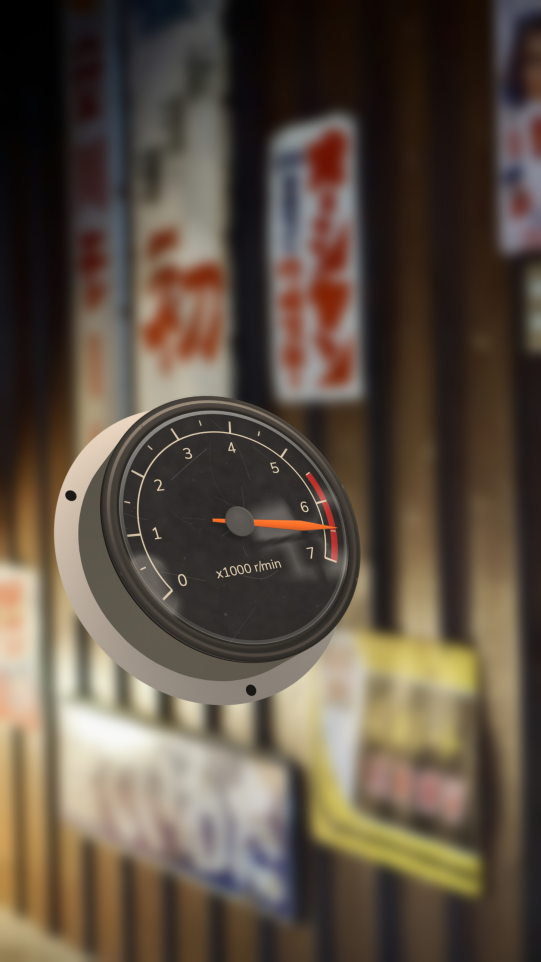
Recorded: 6500 rpm
